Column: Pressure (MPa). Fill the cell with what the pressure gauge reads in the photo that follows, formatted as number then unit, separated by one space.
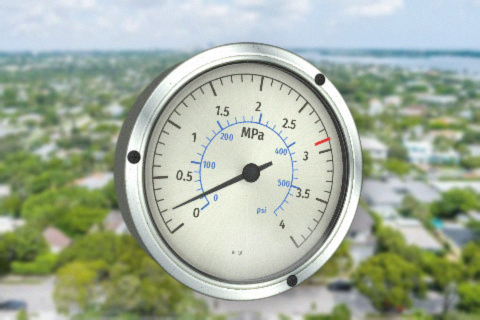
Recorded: 0.2 MPa
